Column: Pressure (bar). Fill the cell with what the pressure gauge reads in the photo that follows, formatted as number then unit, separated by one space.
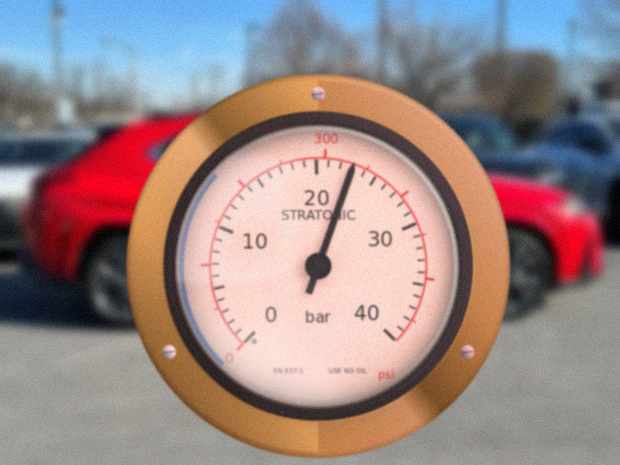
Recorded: 23 bar
